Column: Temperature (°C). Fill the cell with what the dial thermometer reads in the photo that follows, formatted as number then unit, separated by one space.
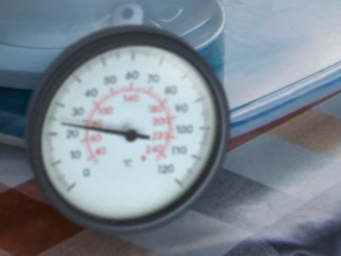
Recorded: 25 °C
